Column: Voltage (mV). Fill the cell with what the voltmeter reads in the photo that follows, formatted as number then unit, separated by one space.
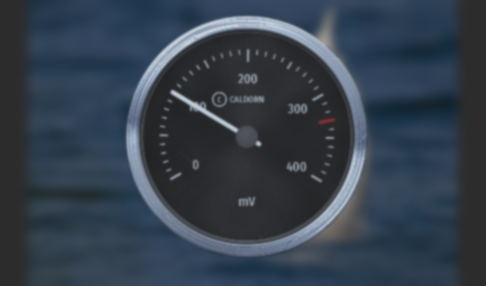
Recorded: 100 mV
